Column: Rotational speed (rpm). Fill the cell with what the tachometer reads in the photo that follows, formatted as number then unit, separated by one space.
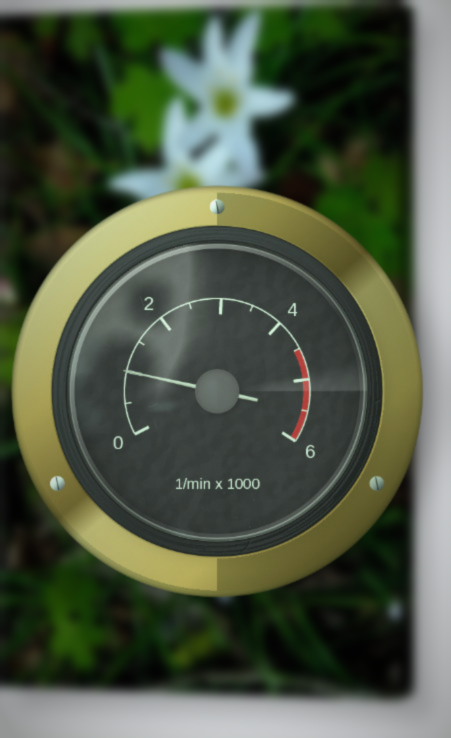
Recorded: 1000 rpm
